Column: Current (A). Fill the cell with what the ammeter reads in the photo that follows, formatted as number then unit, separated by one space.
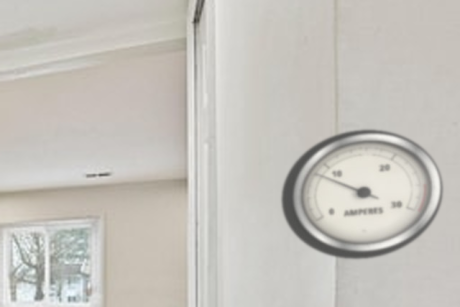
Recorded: 8 A
